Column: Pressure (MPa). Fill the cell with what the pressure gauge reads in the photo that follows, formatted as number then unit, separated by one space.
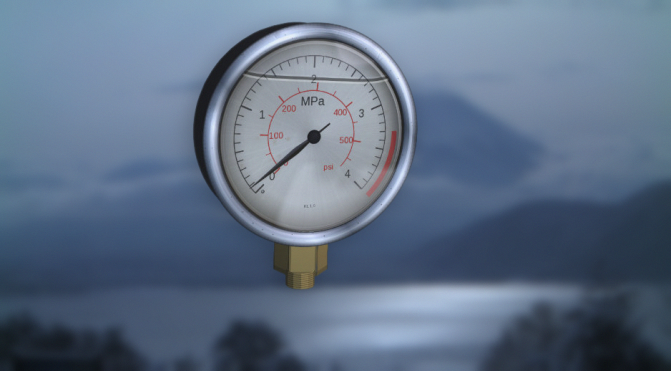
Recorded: 0.1 MPa
